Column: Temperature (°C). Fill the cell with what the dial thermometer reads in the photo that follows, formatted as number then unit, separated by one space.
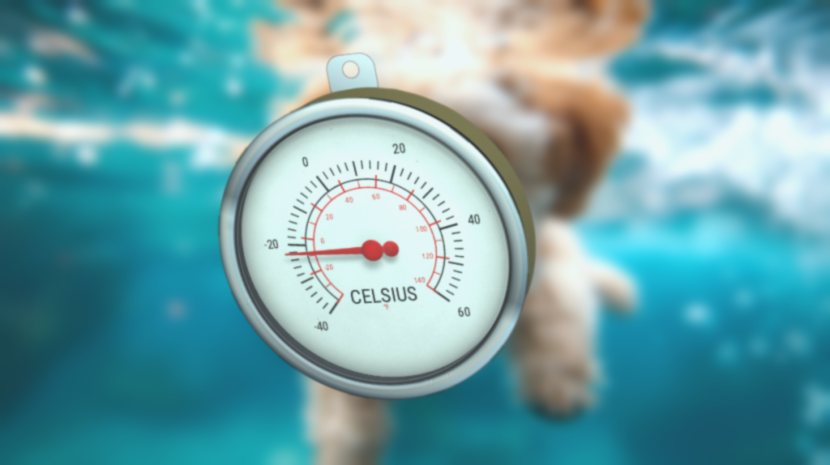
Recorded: -22 °C
